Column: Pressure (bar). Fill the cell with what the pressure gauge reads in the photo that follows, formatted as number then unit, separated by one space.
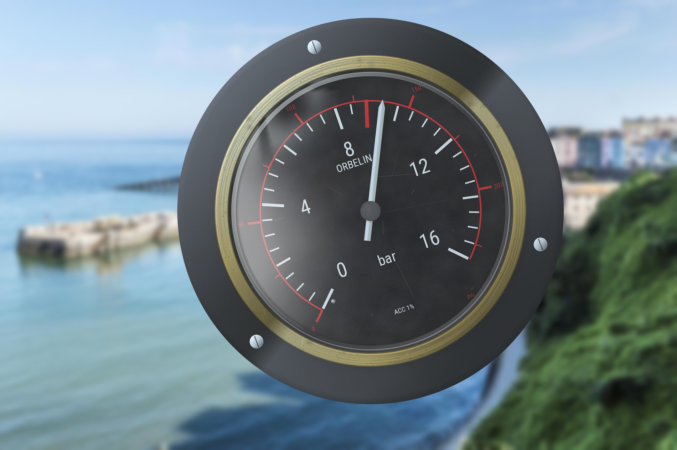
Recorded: 9.5 bar
